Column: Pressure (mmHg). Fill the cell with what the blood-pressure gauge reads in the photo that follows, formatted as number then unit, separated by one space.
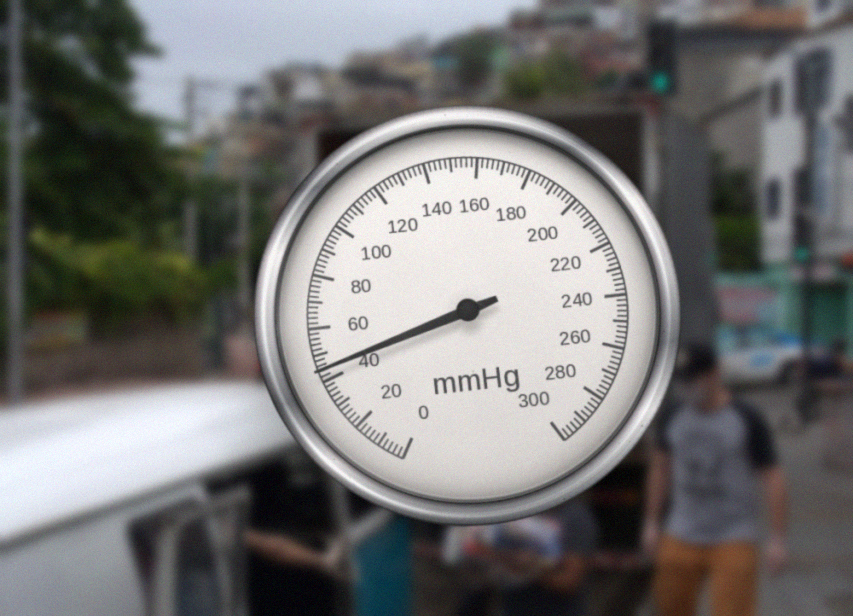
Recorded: 44 mmHg
